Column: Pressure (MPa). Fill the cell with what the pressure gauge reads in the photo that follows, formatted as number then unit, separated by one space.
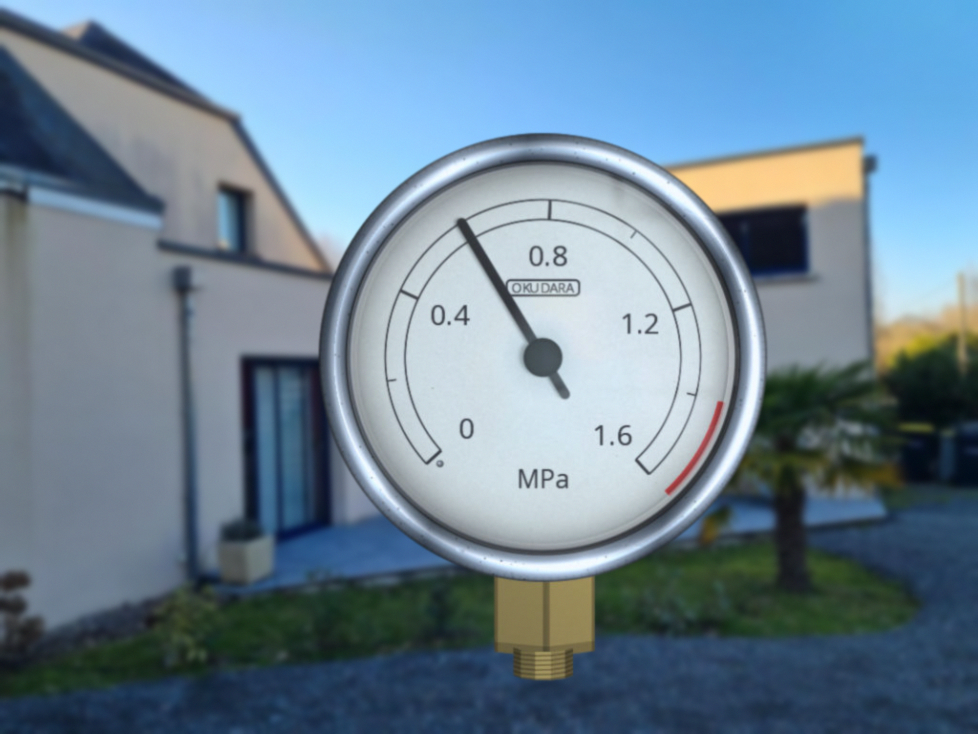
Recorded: 0.6 MPa
